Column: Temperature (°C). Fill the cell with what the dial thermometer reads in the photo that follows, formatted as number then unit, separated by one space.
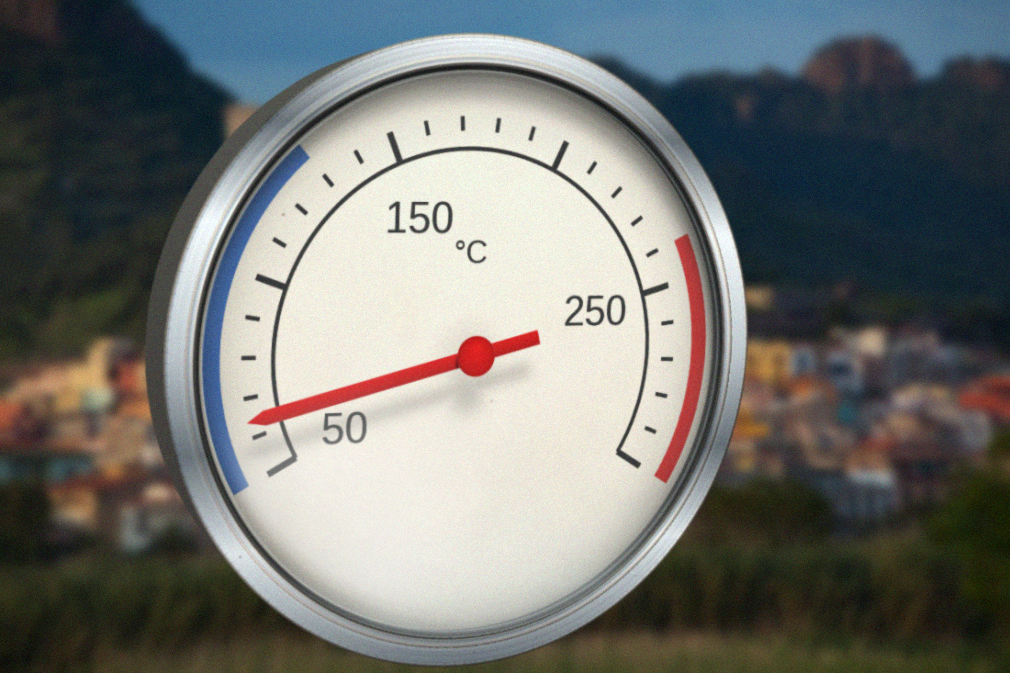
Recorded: 65 °C
